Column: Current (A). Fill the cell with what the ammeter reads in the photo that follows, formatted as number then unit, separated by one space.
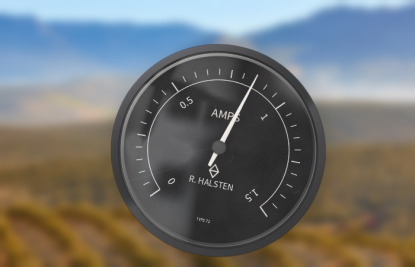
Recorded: 0.85 A
